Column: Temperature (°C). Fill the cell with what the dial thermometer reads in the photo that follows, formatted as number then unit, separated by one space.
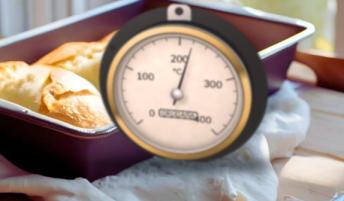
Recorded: 220 °C
